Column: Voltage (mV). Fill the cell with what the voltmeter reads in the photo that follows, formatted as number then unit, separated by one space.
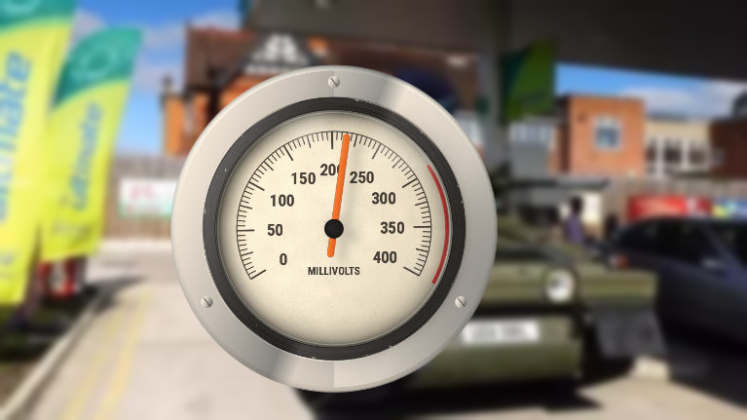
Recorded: 215 mV
